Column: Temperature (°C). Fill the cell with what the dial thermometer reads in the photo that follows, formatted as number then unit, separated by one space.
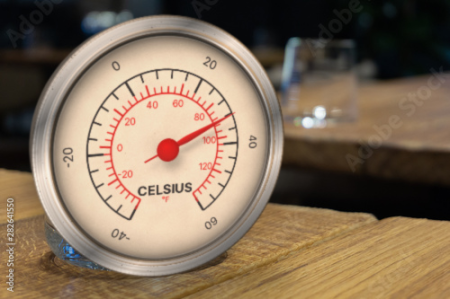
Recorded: 32 °C
